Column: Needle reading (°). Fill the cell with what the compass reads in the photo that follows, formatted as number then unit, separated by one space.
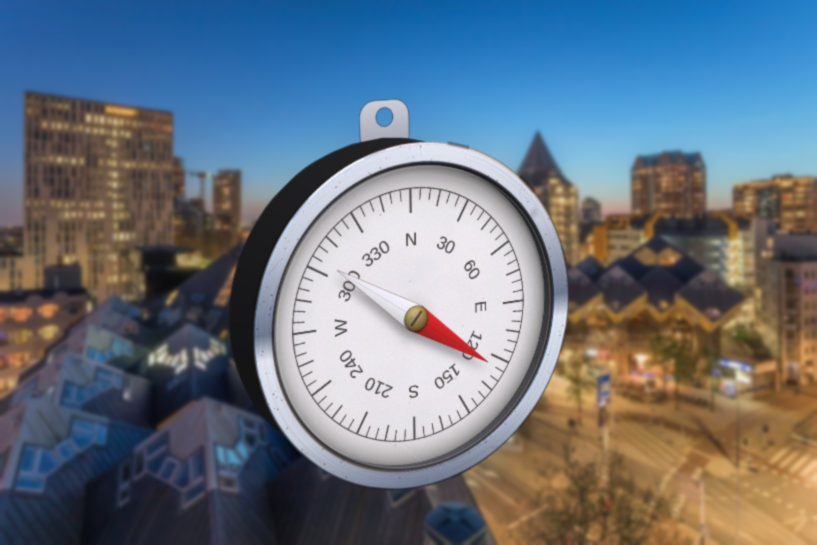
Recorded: 125 °
